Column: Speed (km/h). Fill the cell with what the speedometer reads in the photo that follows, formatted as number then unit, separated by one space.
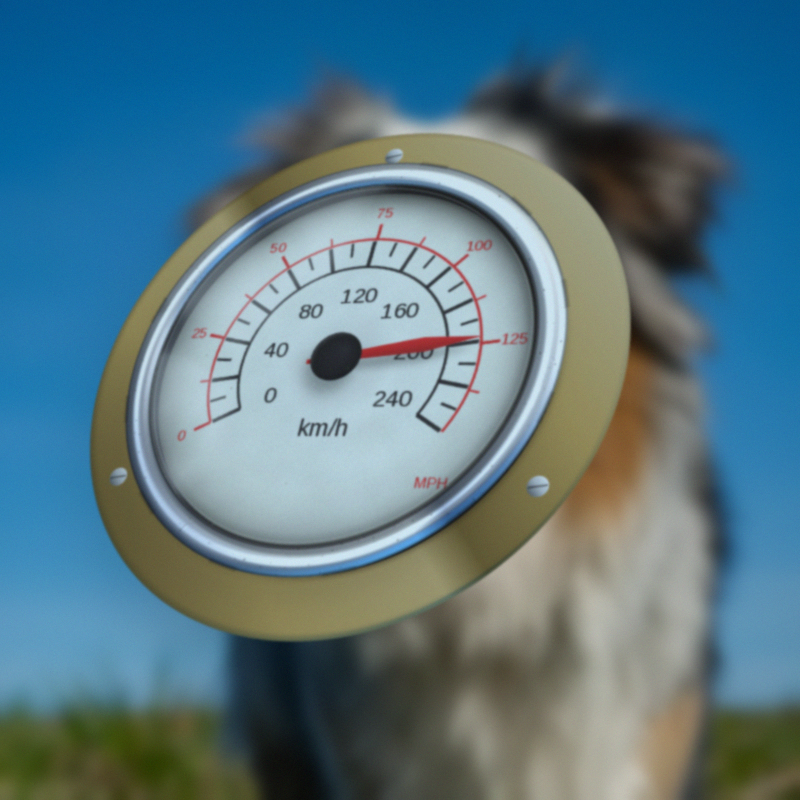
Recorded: 200 km/h
